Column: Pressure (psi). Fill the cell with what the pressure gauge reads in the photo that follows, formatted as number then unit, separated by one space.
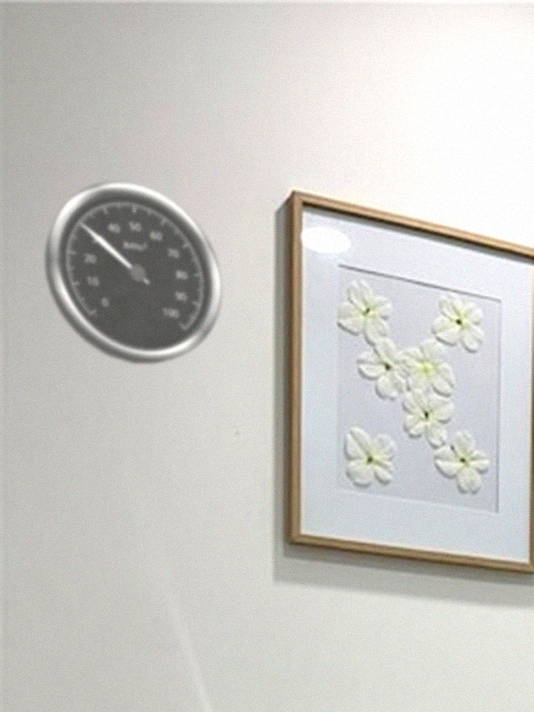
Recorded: 30 psi
